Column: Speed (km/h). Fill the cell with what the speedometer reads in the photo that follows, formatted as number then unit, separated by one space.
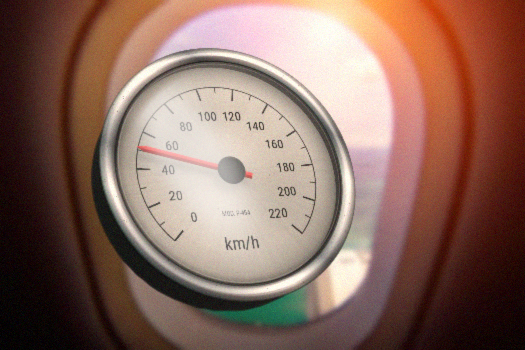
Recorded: 50 km/h
